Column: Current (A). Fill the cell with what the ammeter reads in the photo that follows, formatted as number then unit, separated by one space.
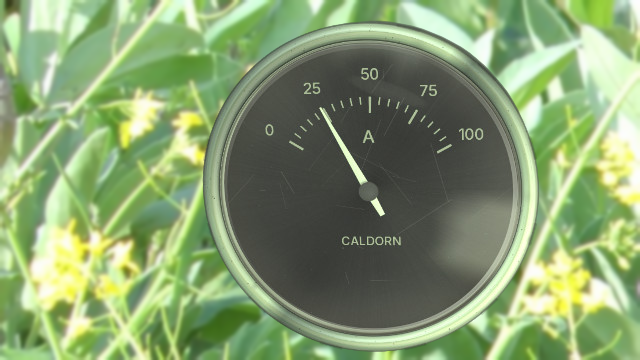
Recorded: 25 A
